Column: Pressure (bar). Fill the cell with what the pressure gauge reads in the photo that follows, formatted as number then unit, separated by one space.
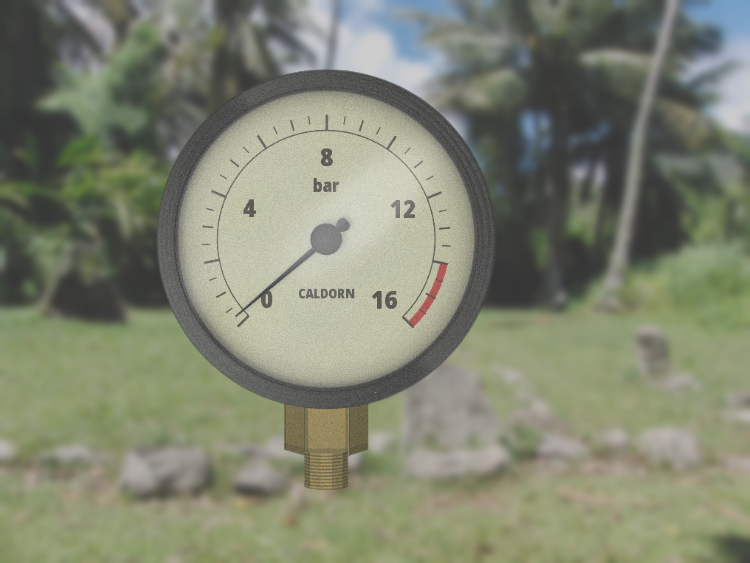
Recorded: 0.25 bar
